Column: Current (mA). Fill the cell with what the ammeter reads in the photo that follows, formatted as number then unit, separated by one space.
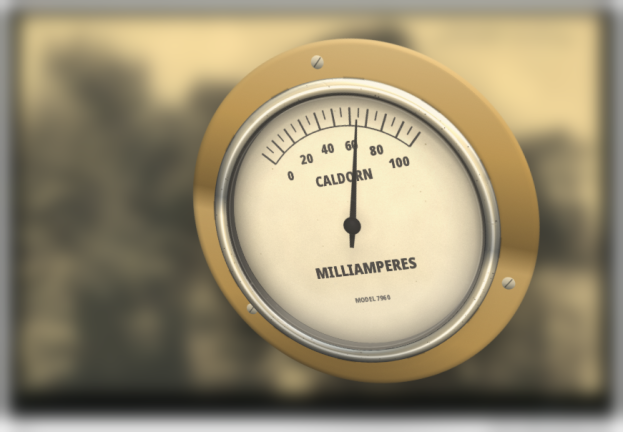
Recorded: 65 mA
